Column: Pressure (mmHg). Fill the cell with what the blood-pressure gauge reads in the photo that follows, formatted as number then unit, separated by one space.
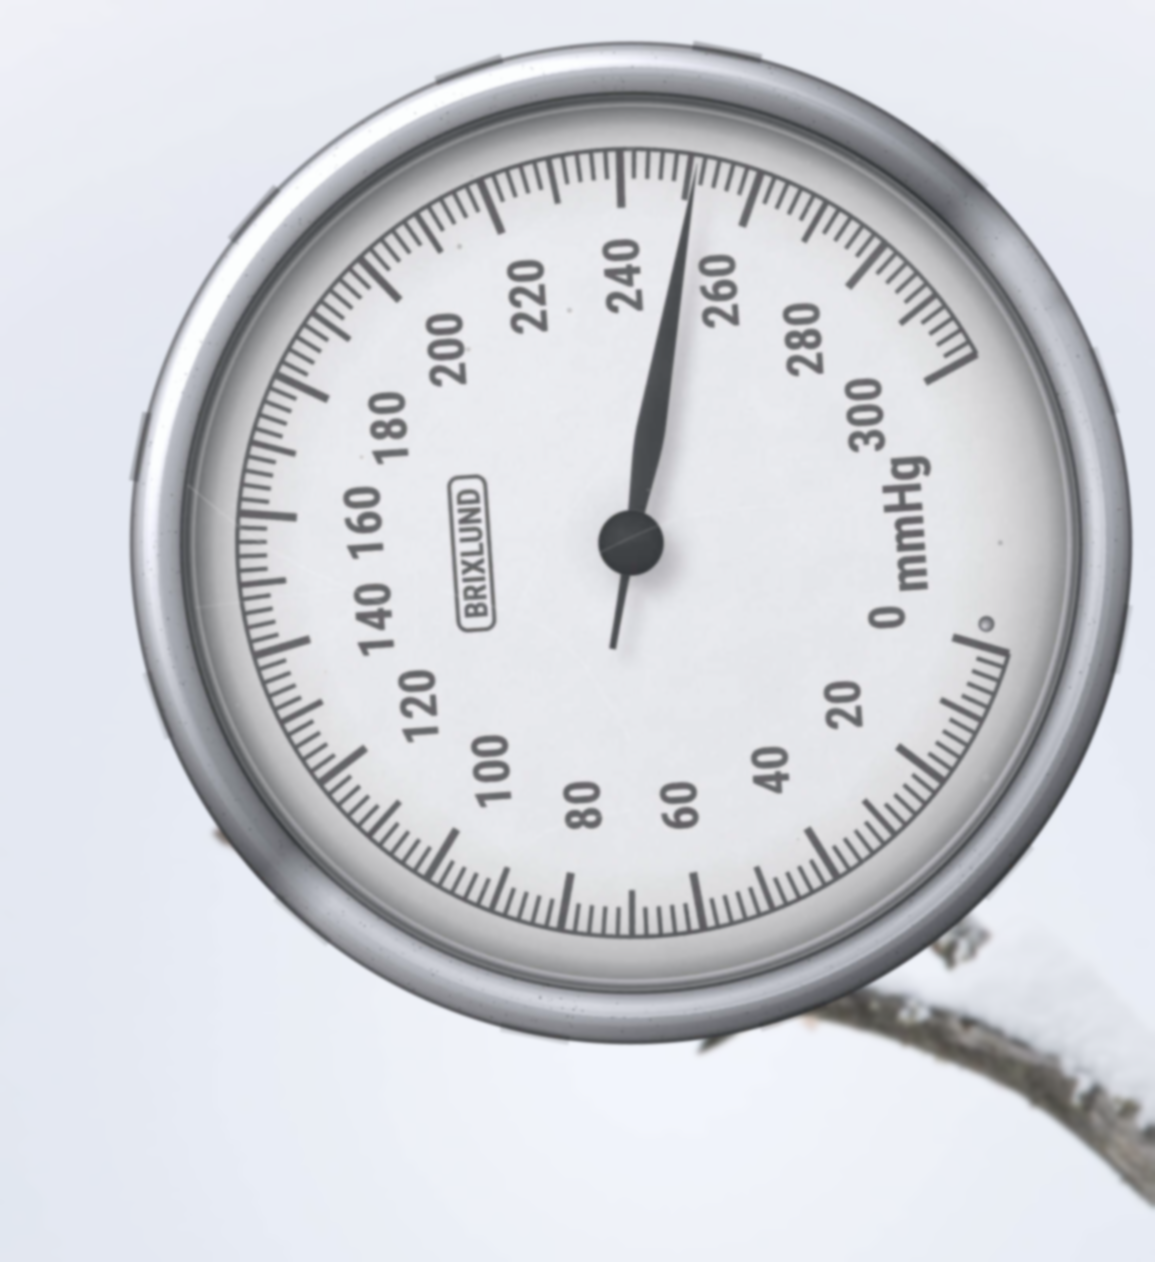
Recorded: 251 mmHg
